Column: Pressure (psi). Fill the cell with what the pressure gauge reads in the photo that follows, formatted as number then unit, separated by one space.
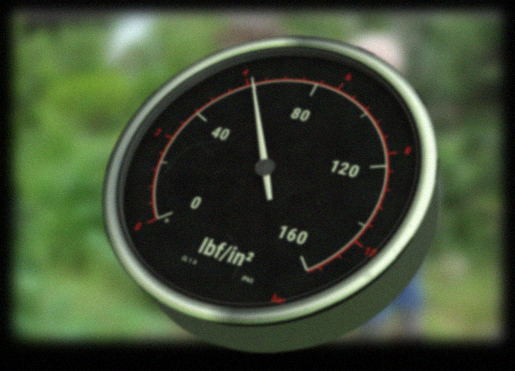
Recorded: 60 psi
